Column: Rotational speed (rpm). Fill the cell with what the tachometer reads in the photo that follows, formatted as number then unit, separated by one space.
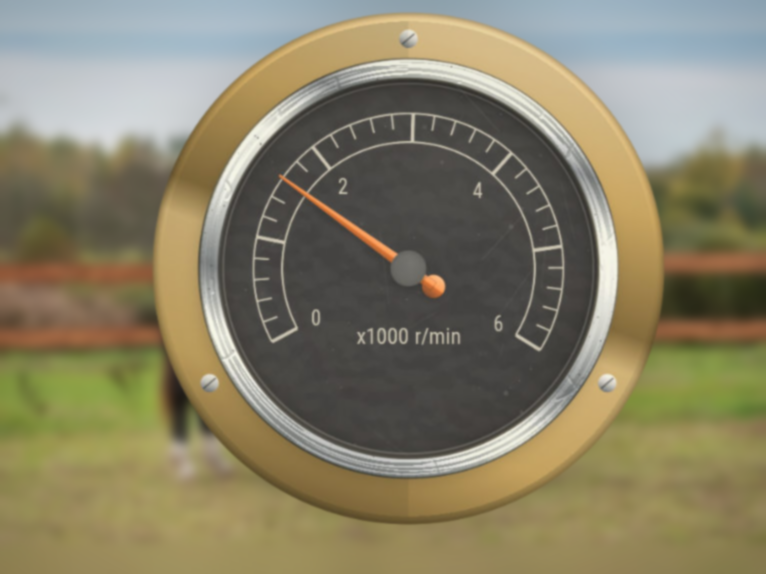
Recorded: 1600 rpm
